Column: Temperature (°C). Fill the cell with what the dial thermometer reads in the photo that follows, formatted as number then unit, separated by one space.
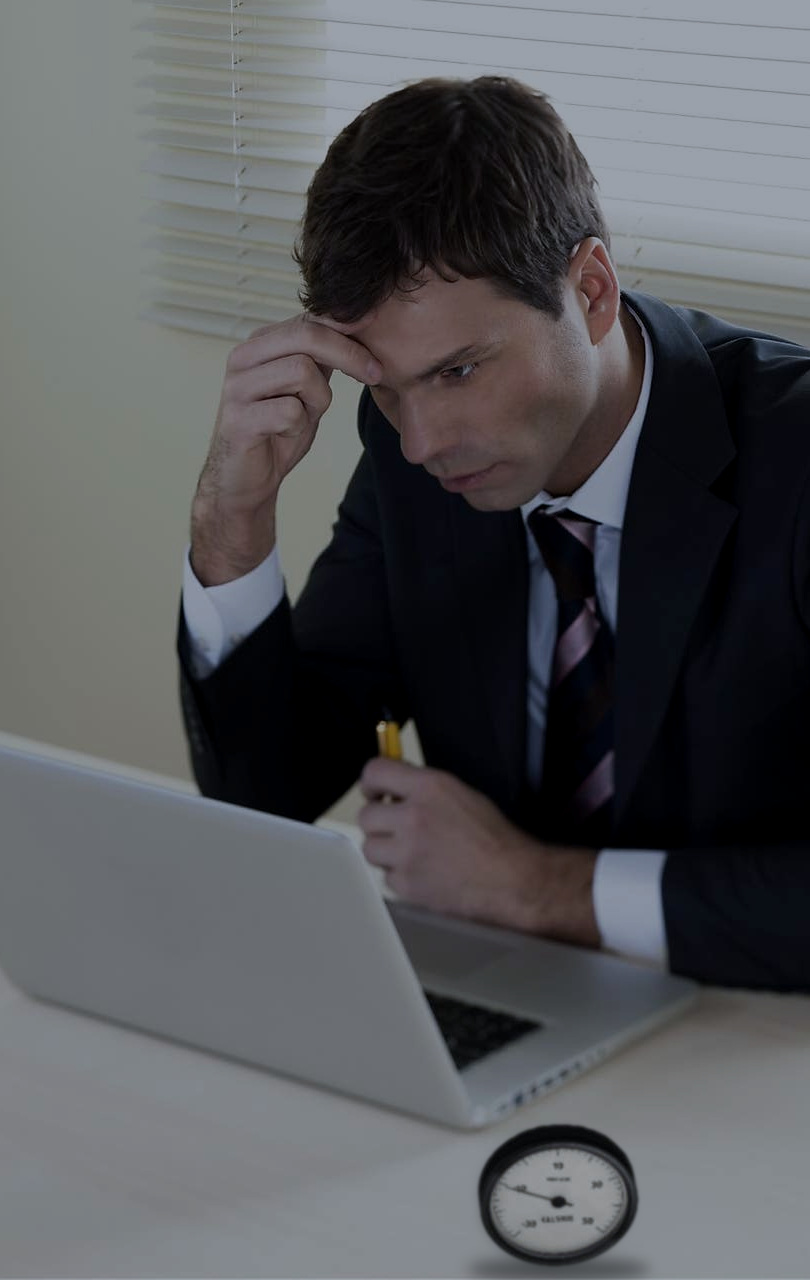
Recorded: -10 °C
